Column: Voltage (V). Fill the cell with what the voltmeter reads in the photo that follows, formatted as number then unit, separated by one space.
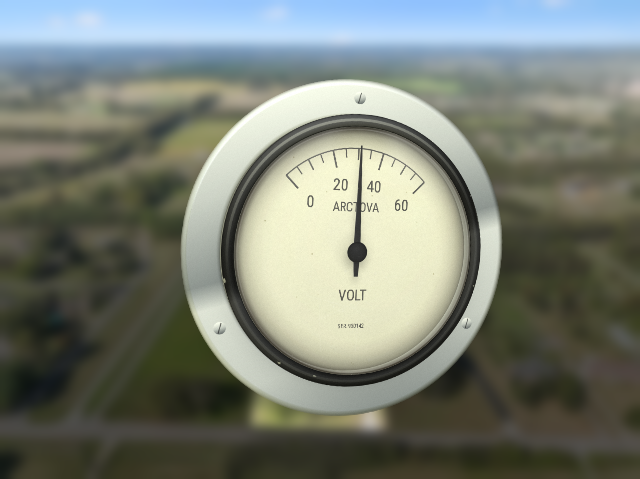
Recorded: 30 V
